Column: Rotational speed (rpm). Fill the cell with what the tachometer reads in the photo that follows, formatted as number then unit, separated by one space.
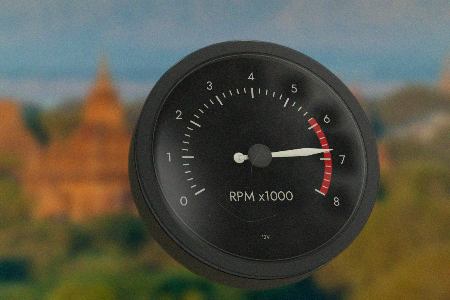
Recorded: 6800 rpm
